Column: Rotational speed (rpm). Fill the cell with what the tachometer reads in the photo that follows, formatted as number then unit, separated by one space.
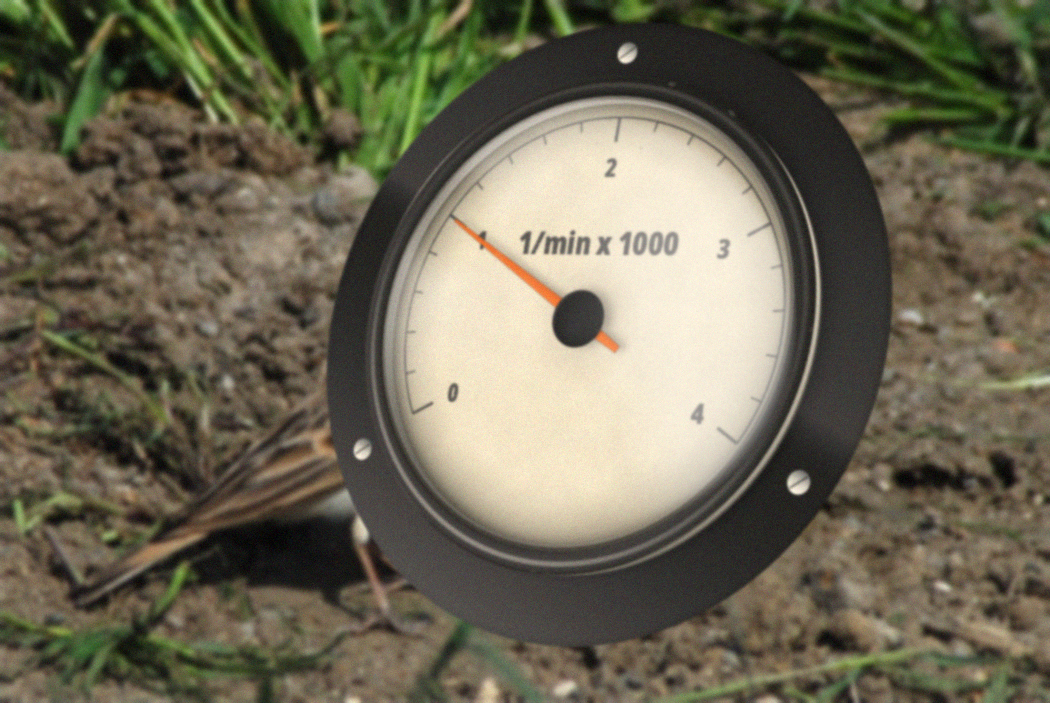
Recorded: 1000 rpm
